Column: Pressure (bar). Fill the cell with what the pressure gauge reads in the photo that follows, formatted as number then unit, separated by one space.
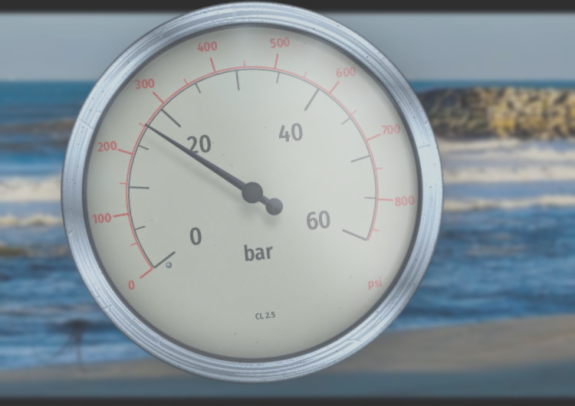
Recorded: 17.5 bar
